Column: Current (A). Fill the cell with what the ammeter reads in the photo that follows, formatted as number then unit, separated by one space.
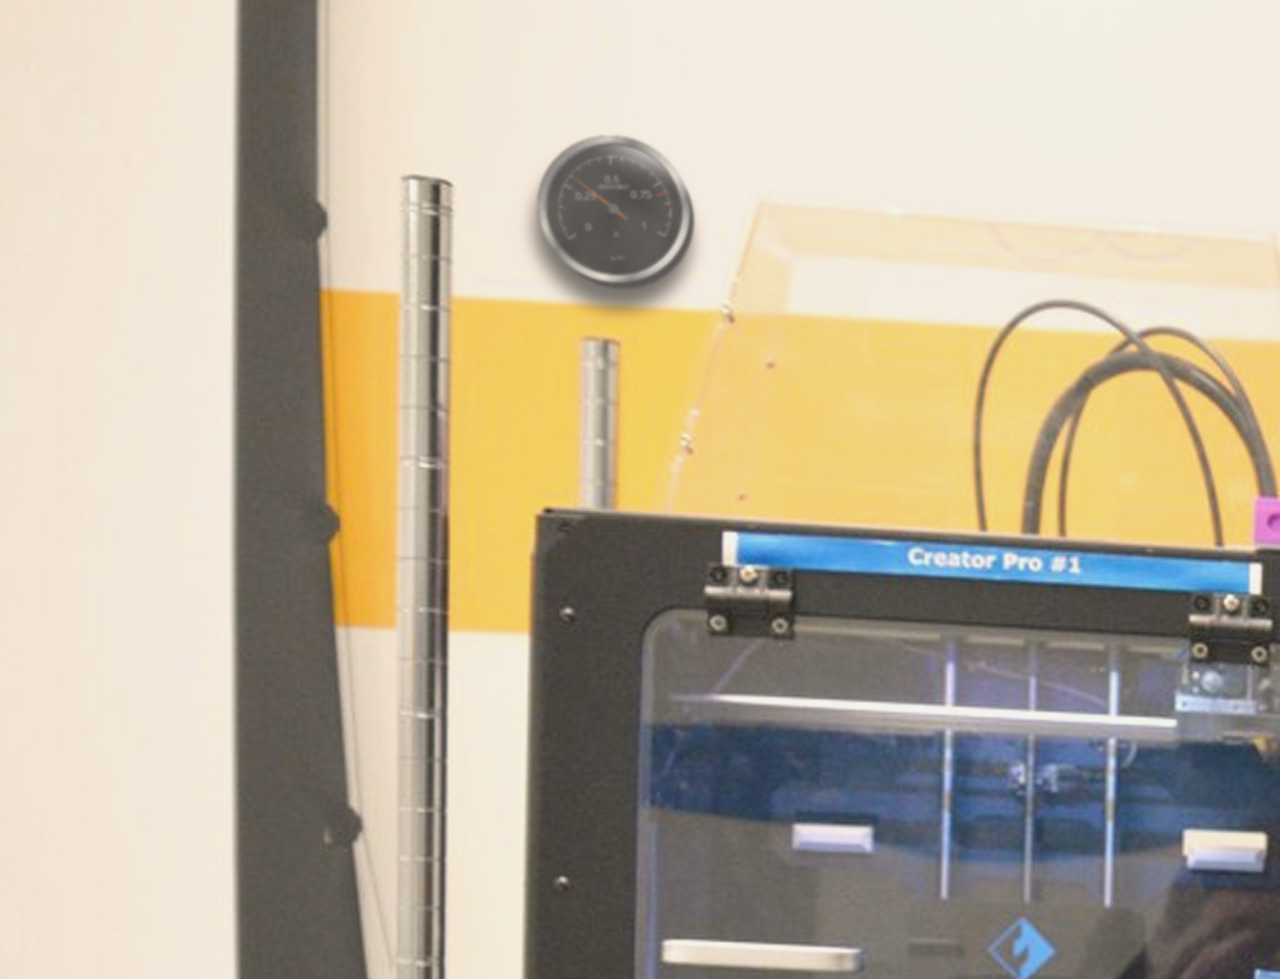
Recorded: 0.3 A
